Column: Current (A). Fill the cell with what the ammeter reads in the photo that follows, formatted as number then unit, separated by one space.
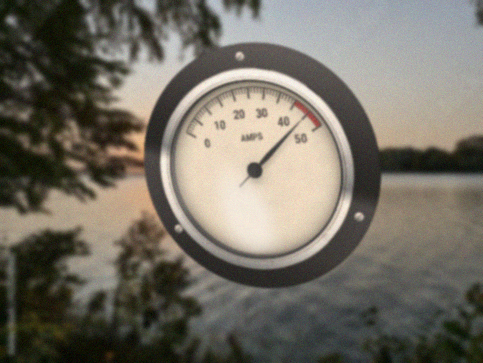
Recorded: 45 A
